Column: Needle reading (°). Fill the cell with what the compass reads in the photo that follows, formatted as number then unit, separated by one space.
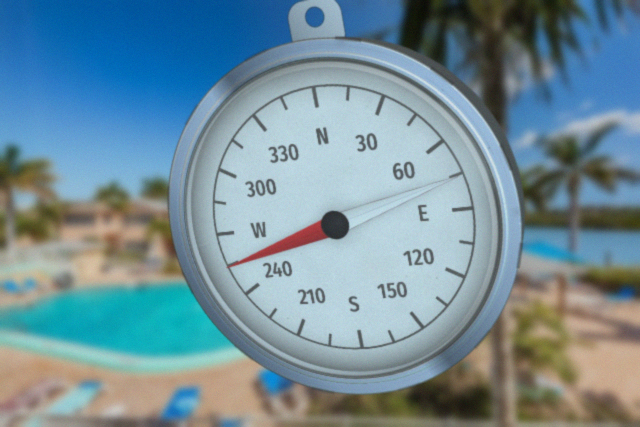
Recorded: 255 °
